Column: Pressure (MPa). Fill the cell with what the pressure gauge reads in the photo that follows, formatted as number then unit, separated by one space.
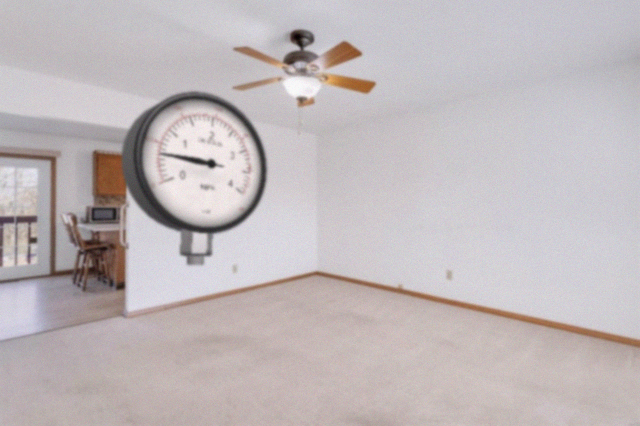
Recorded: 0.5 MPa
